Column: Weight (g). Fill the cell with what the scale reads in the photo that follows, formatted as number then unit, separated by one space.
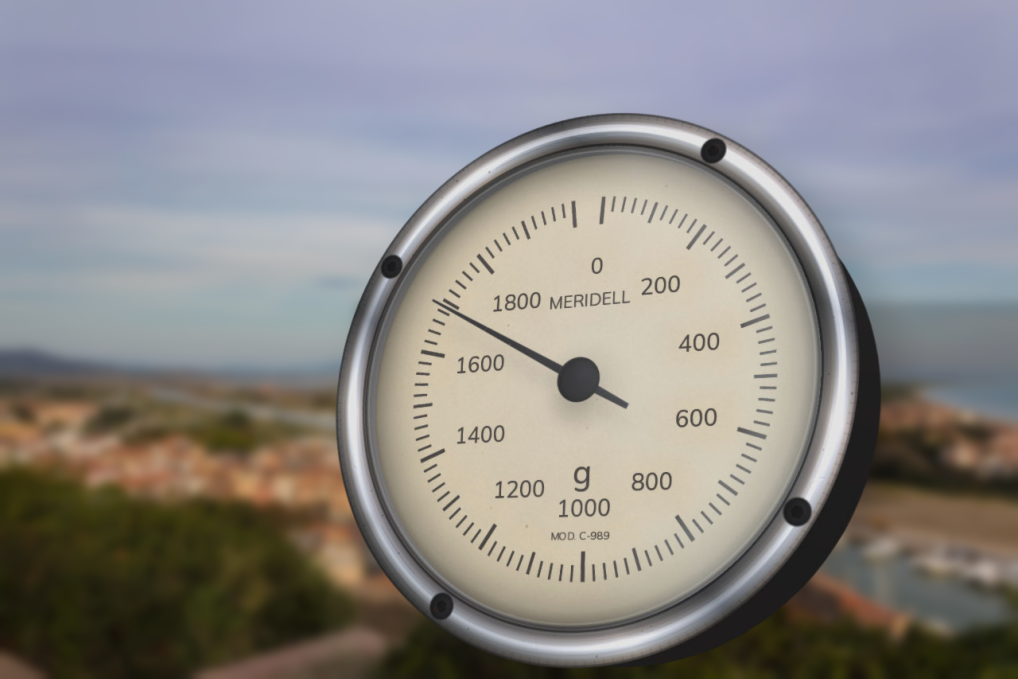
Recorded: 1690 g
